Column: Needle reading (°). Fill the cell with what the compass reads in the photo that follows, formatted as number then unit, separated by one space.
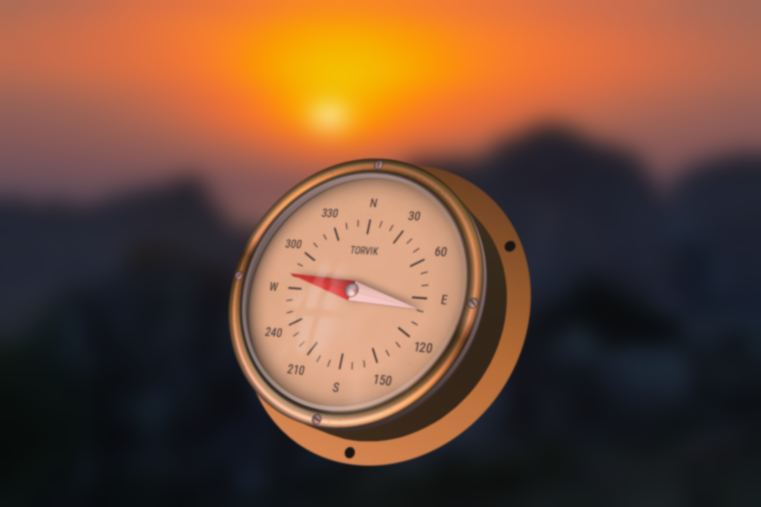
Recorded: 280 °
